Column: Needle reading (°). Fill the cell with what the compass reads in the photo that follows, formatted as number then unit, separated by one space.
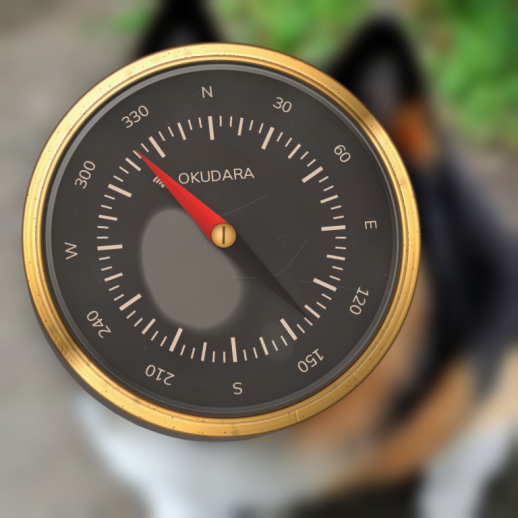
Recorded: 320 °
